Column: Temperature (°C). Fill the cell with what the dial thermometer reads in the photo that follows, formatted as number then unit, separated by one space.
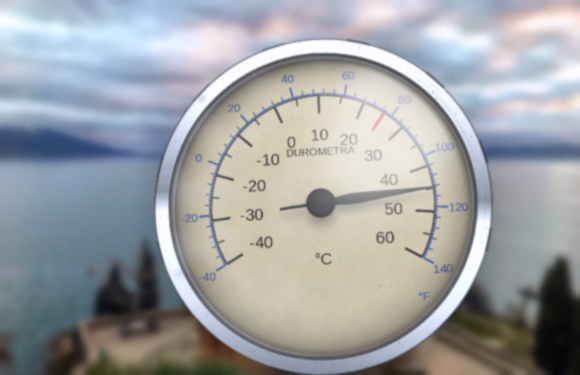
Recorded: 45 °C
